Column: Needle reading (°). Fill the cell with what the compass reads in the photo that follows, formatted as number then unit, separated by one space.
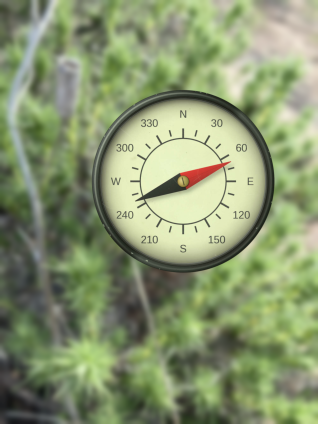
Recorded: 67.5 °
